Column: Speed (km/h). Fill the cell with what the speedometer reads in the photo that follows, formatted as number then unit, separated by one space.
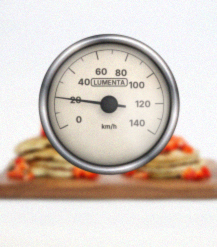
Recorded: 20 km/h
